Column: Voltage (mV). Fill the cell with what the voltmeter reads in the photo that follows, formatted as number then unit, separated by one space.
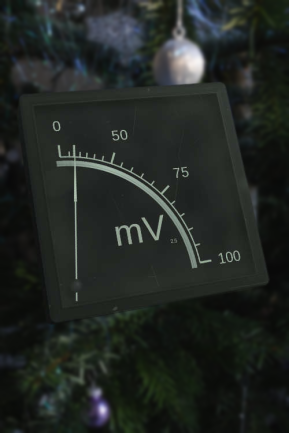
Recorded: 25 mV
